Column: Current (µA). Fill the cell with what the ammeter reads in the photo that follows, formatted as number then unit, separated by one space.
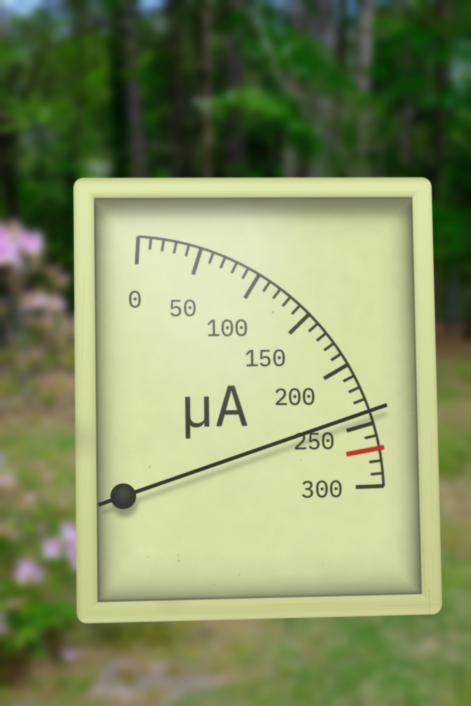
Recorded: 240 µA
